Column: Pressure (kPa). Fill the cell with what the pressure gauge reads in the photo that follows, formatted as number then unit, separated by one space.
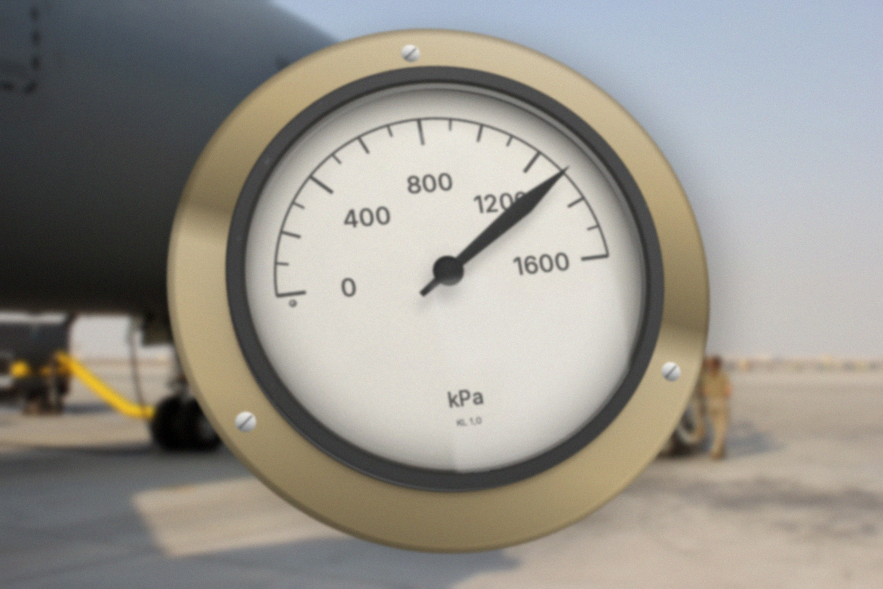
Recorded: 1300 kPa
